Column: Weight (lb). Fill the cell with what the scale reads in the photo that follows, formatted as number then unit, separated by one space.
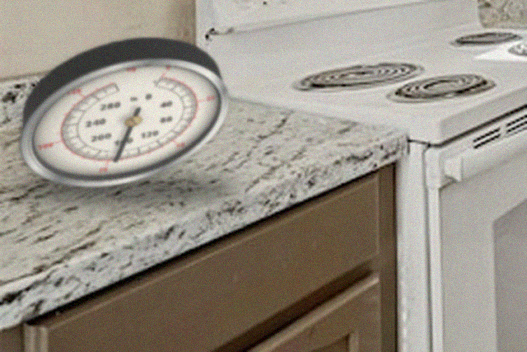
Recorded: 160 lb
